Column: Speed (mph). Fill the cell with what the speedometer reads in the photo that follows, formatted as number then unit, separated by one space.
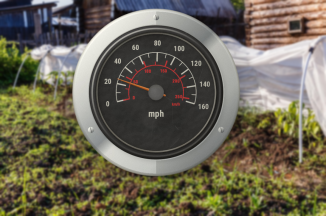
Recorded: 25 mph
